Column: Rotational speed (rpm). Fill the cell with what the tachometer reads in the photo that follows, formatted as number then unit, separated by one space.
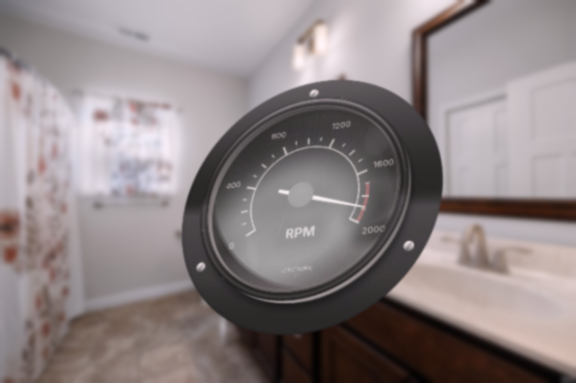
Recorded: 1900 rpm
